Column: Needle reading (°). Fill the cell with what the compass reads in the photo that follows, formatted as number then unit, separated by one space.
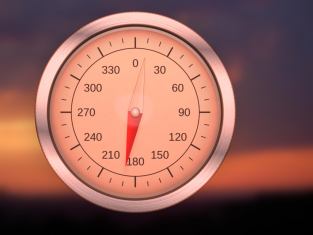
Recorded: 190 °
